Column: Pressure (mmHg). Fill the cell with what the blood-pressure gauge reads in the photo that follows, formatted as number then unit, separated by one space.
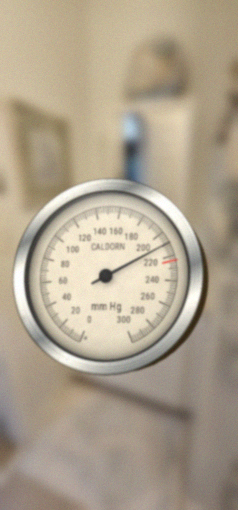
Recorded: 210 mmHg
